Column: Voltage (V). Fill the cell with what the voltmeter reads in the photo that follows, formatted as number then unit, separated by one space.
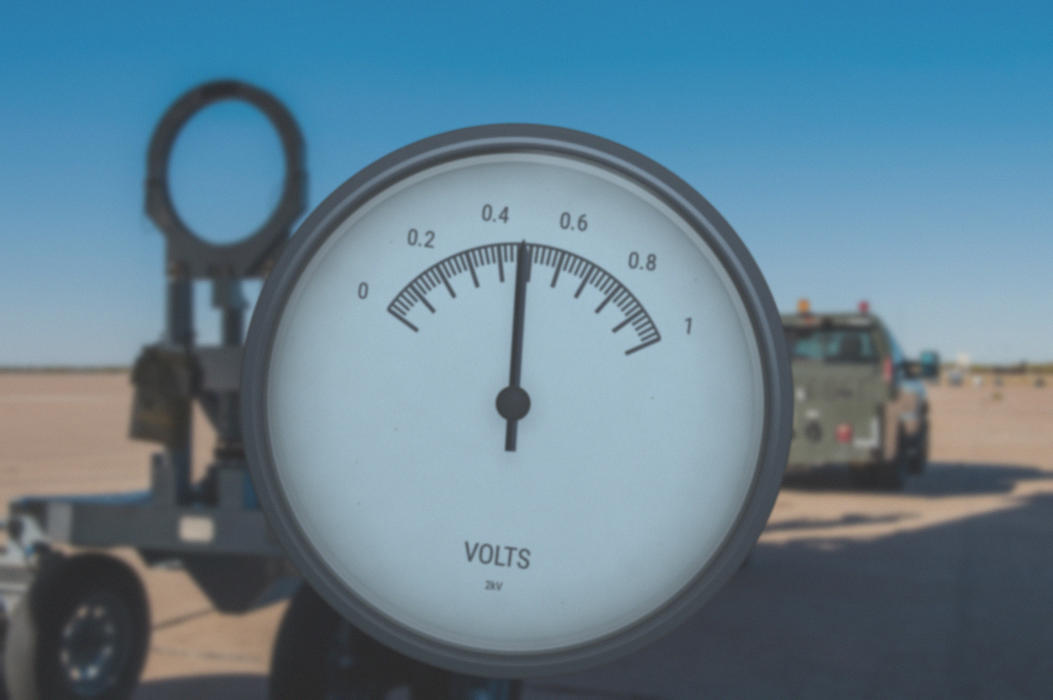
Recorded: 0.48 V
